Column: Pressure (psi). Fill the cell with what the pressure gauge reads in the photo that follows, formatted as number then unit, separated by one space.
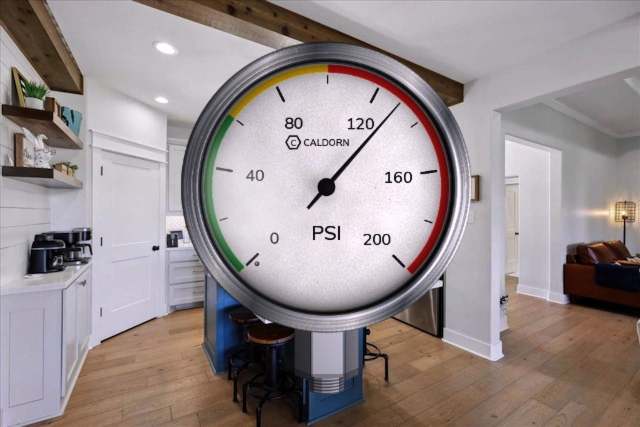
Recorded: 130 psi
